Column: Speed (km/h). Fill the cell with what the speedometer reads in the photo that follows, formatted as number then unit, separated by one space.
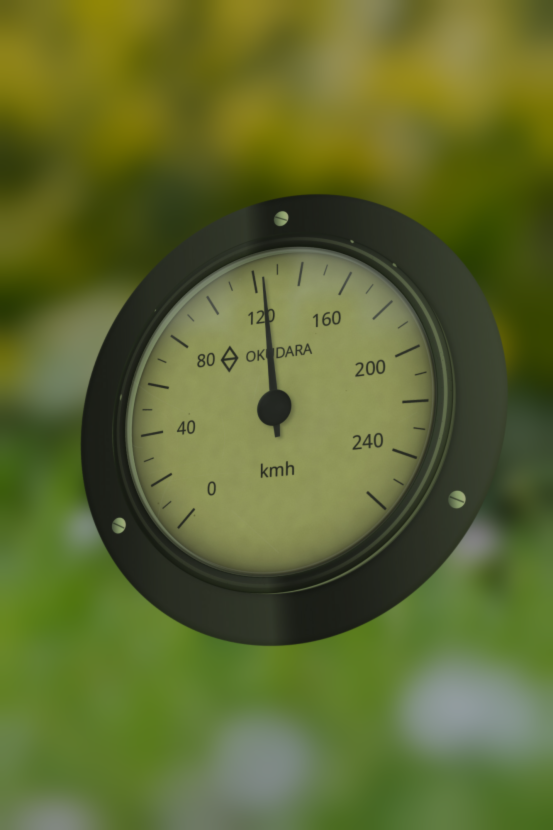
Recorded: 125 km/h
